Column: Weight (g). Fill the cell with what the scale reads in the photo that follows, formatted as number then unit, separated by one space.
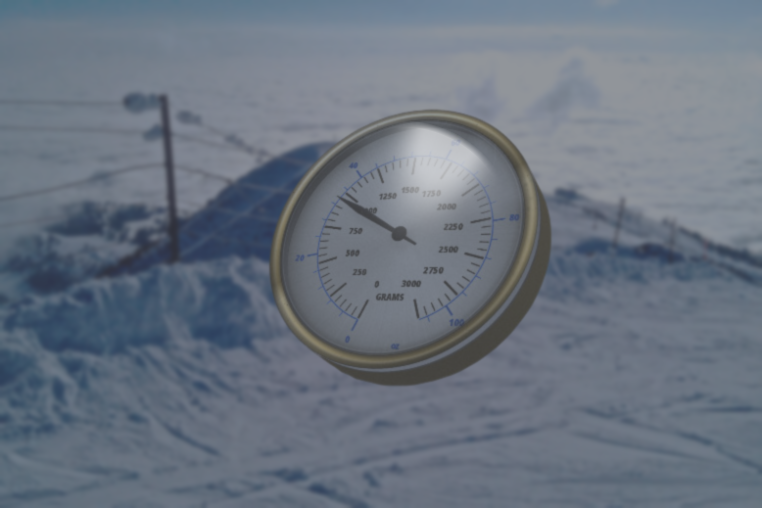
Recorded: 950 g
